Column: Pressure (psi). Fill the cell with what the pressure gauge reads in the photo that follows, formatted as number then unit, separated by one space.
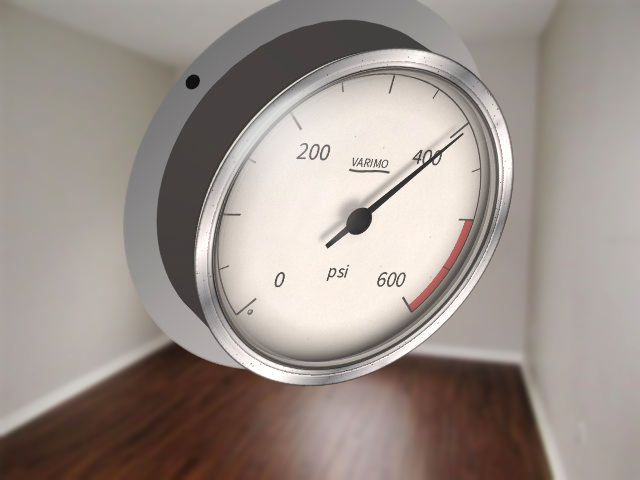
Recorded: 400 psi
